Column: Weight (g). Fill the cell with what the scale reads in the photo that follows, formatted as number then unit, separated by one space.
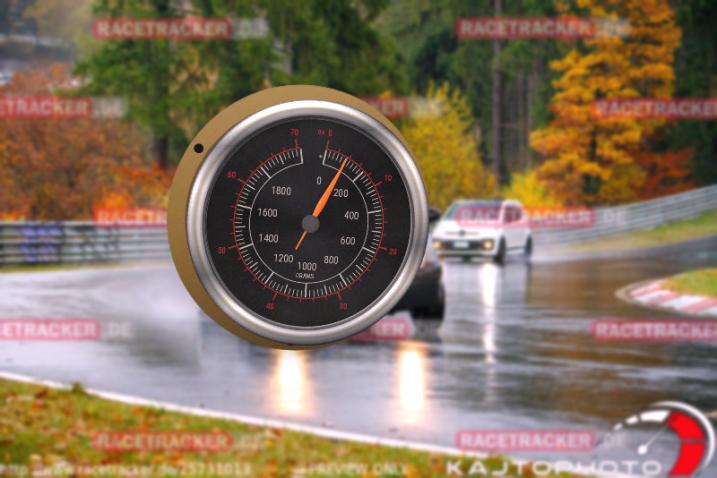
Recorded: 100 g
